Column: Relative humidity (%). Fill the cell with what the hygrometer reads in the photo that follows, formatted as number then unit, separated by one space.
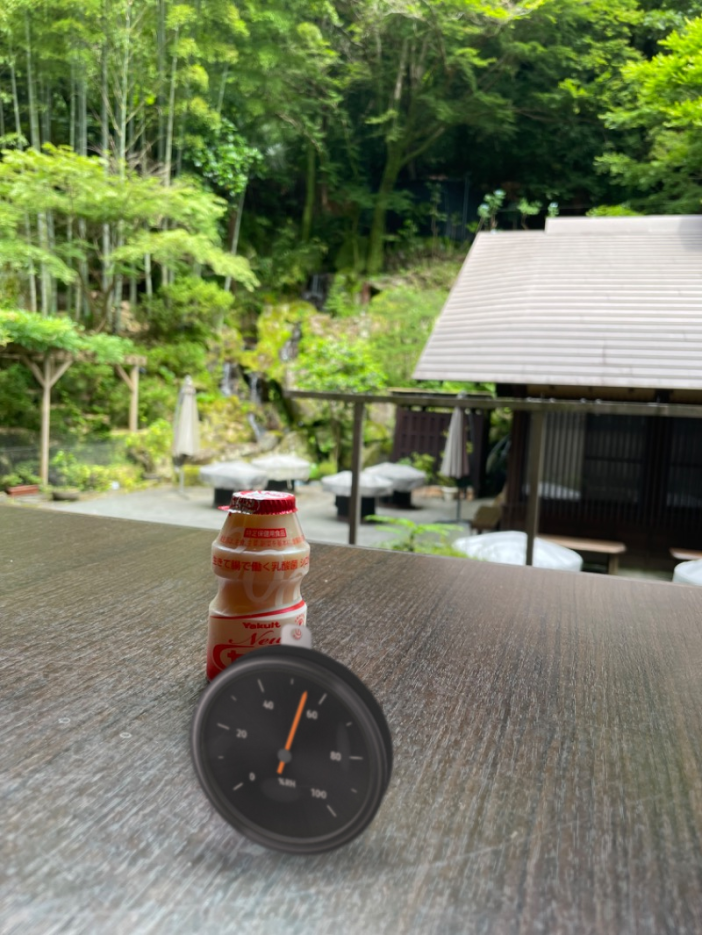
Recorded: 55 %
